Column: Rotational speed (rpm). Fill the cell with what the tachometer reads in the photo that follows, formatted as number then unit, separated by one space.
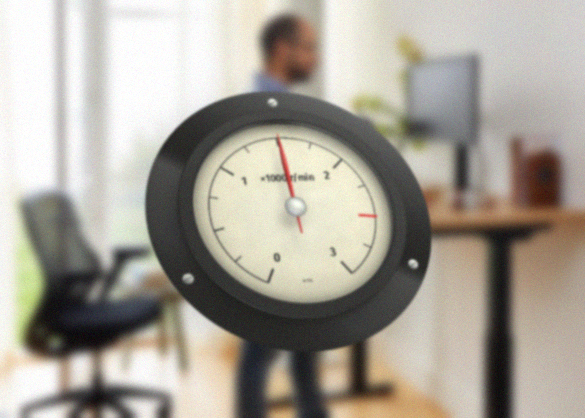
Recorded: 1500 rpm
